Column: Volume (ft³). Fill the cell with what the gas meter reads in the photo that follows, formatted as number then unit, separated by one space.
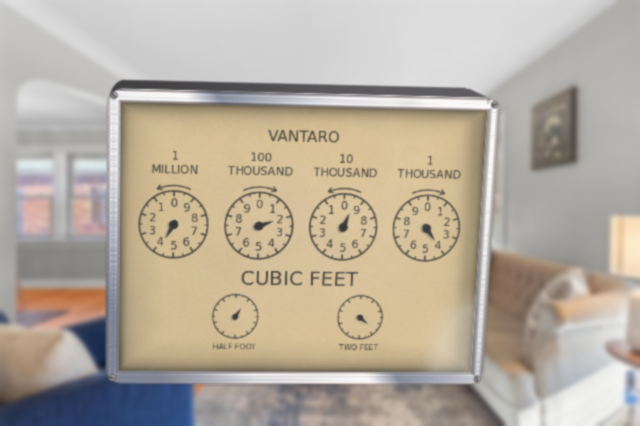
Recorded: 419400 ft³
